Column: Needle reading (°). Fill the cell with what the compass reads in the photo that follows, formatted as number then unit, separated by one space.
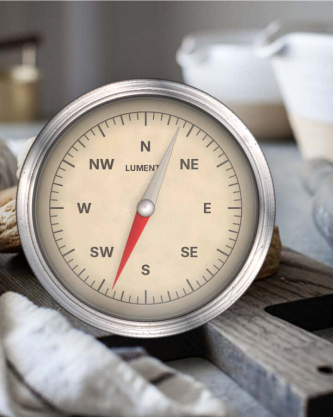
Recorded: 202.5 °
